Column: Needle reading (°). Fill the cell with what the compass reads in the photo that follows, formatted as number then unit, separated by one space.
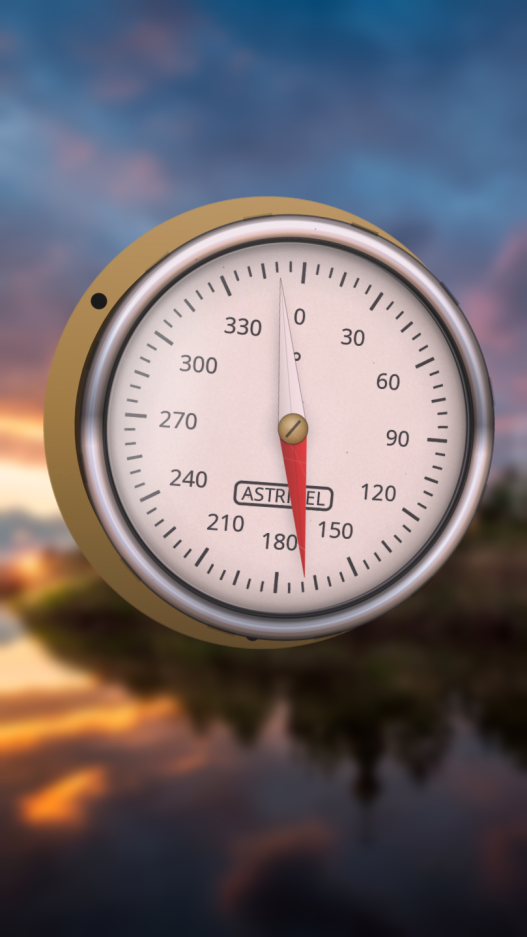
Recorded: 170 °
